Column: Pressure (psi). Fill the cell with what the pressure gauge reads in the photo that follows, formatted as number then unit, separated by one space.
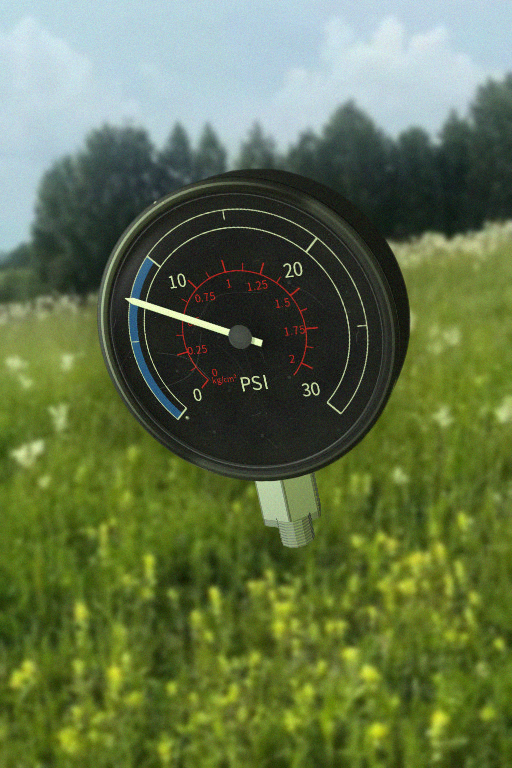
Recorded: 7.5 psi
